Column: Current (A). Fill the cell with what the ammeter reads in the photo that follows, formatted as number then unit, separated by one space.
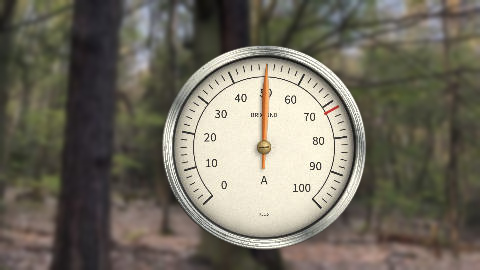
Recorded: 50 A
